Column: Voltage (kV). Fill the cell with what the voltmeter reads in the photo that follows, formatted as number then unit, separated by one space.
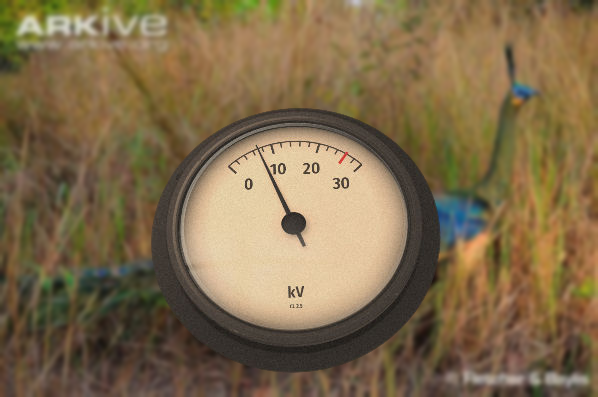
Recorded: 7 kV
